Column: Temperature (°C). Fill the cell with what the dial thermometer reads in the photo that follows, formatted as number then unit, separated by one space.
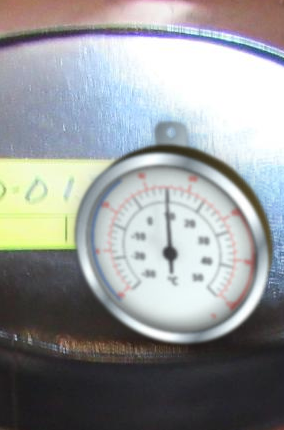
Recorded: 10 °C
